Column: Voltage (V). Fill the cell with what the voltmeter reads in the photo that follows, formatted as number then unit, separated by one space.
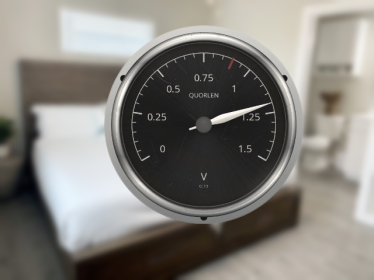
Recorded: 1.2 V
